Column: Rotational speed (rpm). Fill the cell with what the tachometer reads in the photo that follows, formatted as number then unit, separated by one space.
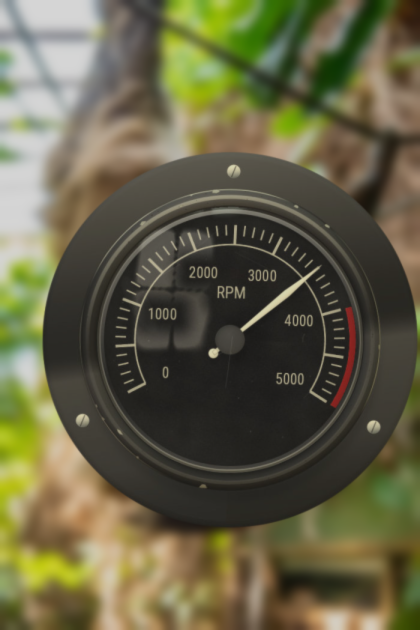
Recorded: 3500 rpm
